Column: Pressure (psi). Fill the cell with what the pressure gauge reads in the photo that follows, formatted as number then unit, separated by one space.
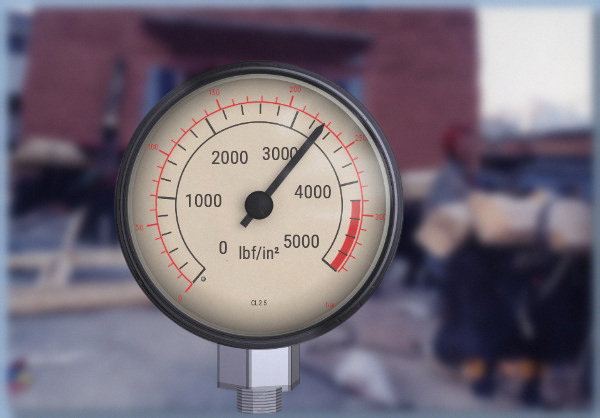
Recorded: 3300 psi
